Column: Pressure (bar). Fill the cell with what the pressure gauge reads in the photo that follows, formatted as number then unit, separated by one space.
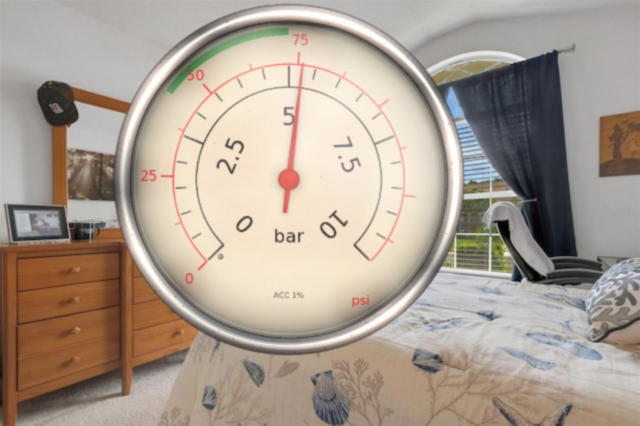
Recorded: 5.25 bar
